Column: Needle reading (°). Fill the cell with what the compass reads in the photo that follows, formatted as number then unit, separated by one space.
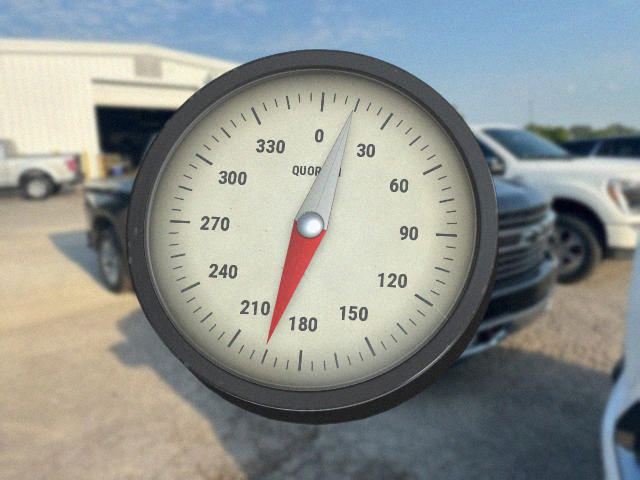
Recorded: 195 °
